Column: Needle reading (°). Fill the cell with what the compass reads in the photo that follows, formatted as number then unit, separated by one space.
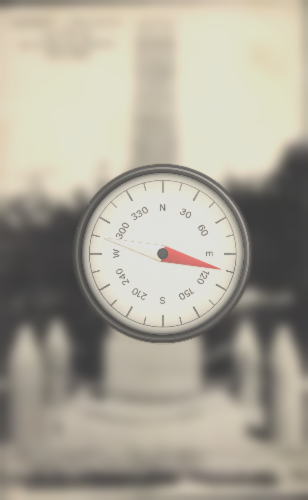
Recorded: 105 °
